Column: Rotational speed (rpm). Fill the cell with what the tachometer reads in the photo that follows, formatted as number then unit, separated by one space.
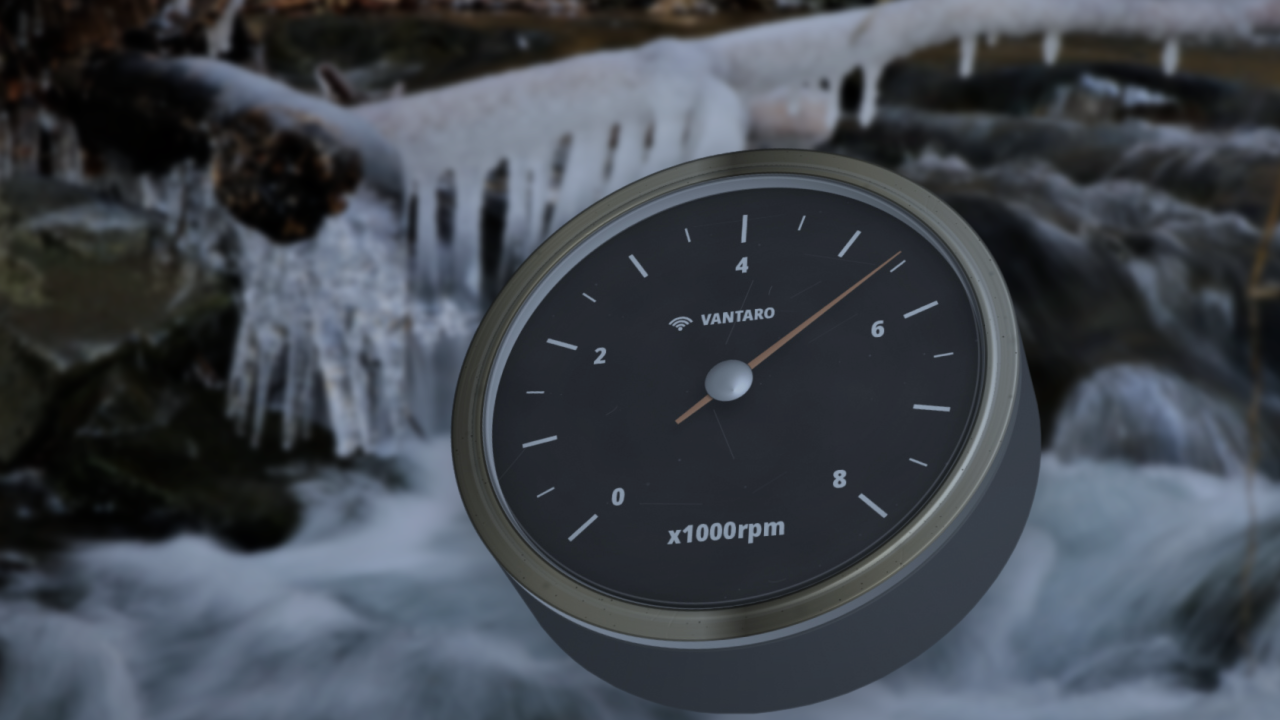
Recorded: 5500 rpm
